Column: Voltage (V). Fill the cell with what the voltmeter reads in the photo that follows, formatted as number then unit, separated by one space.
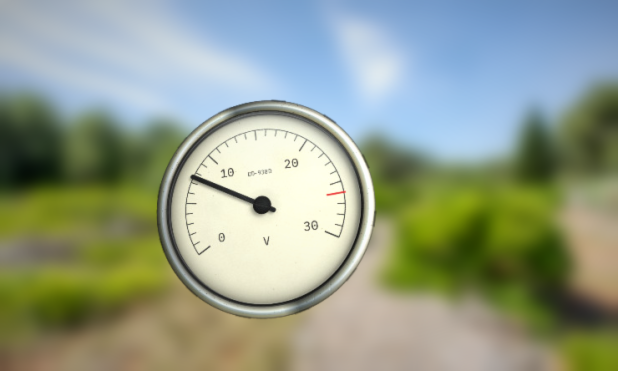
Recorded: 7.5 V
